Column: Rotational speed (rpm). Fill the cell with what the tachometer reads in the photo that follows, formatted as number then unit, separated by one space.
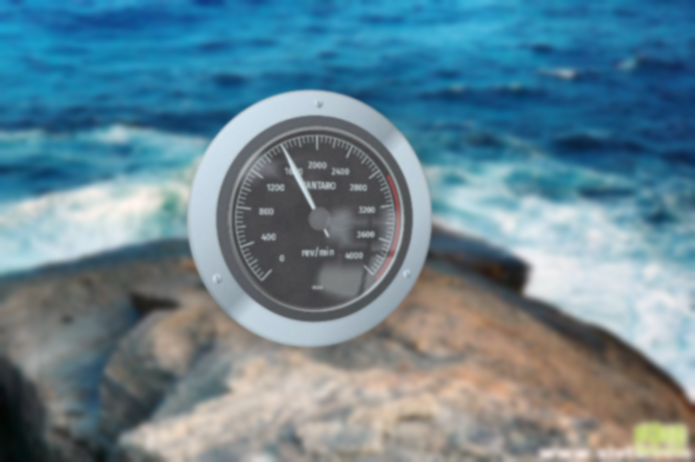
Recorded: 1600 rpm
